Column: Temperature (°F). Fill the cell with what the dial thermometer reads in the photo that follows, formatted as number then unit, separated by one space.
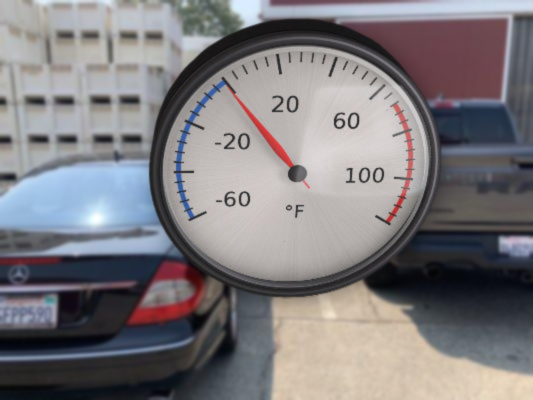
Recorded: 0 °F
